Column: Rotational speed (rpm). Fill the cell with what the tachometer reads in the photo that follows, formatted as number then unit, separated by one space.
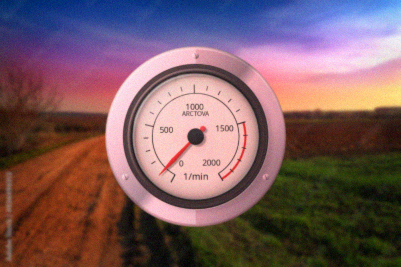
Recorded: 100 rpm
